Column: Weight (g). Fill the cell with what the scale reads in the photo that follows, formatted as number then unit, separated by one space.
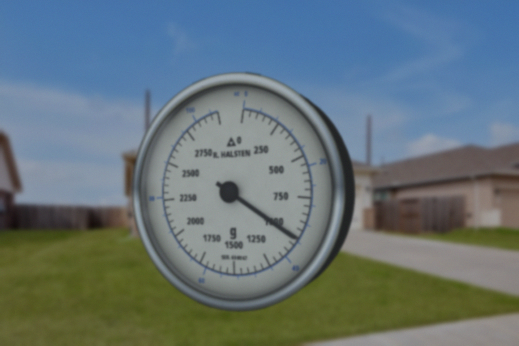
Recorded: 1000 g
